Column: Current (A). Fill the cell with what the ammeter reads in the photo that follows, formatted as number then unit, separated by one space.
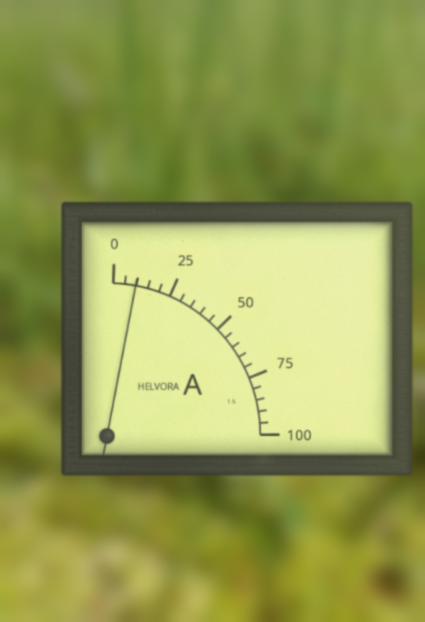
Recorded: 10 A
